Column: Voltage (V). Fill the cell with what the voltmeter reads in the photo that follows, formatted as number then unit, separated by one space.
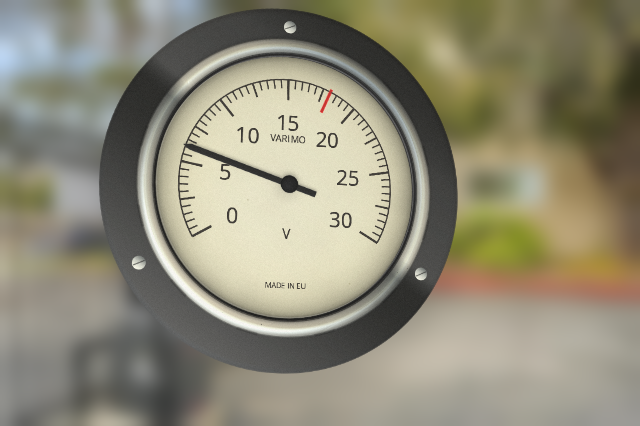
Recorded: 6 V
